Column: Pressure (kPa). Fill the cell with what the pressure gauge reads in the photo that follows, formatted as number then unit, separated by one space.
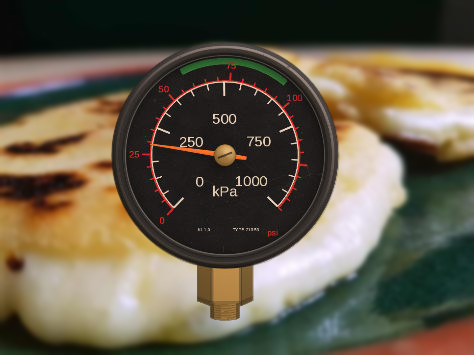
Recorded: 200 kPa
